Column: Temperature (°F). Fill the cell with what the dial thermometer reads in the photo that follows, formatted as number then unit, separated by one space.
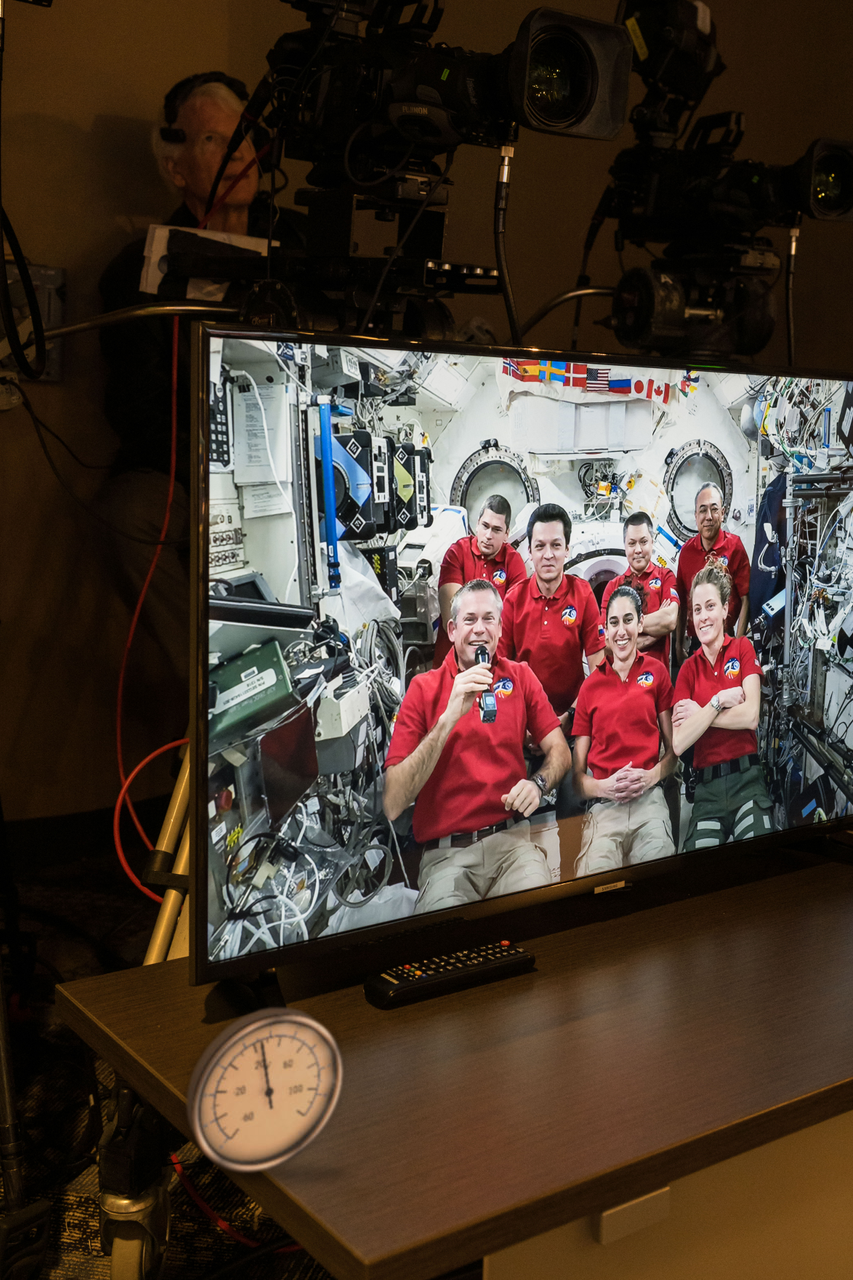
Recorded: 25 °F
